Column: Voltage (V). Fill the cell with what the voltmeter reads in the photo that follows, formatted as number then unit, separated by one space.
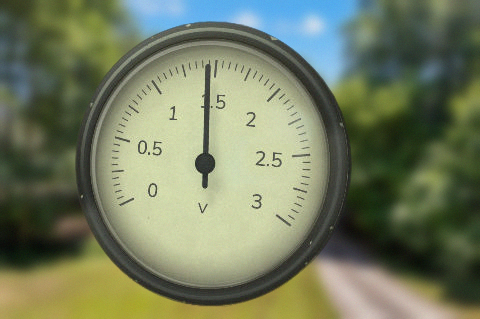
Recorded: 1.45 V
